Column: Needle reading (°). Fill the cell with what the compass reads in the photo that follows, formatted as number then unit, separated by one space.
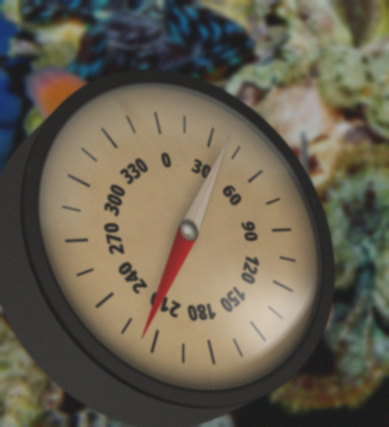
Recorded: 217.5 °
